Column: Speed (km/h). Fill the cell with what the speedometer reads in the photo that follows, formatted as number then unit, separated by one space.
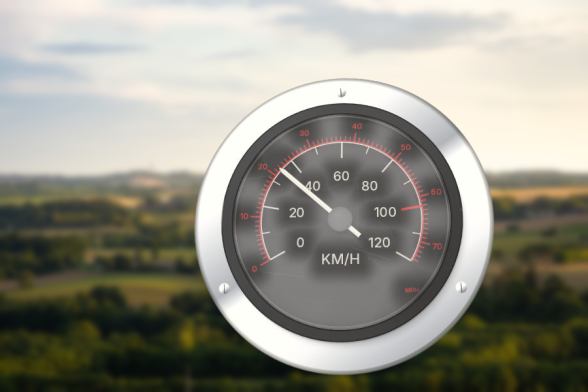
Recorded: 35 km/h
